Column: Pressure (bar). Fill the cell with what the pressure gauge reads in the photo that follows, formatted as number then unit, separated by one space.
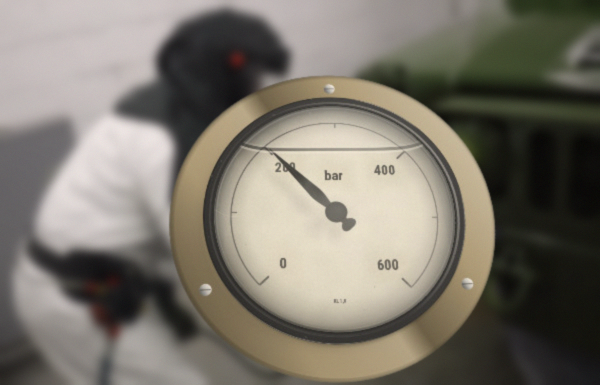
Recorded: 200 bar
